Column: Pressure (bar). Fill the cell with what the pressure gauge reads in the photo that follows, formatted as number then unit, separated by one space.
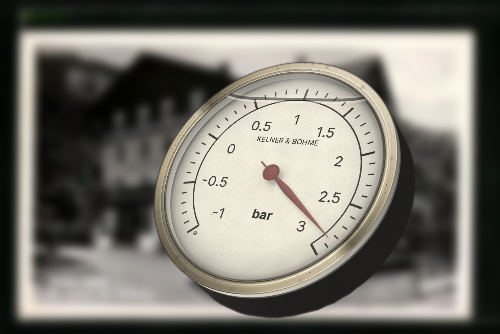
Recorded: 2.85 bar
